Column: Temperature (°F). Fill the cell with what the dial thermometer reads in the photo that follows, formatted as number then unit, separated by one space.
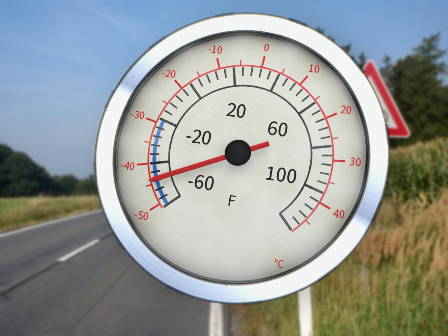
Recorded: -48 °F
